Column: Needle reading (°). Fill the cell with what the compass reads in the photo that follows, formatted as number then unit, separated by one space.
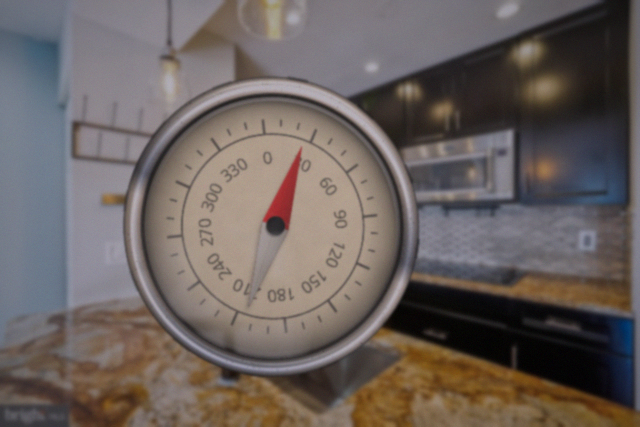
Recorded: 25 °
